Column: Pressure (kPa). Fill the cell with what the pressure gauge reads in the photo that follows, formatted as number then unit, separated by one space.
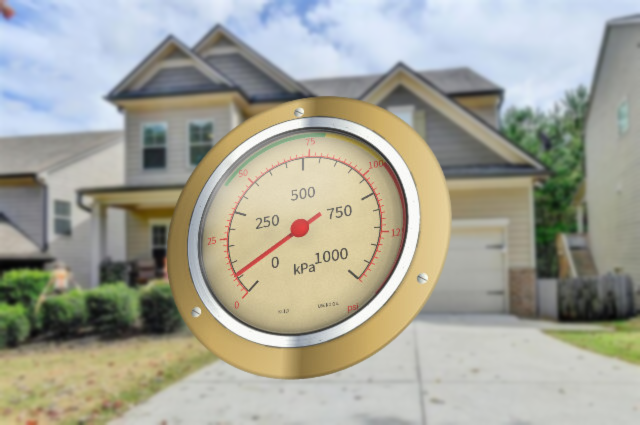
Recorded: 50 kPa
